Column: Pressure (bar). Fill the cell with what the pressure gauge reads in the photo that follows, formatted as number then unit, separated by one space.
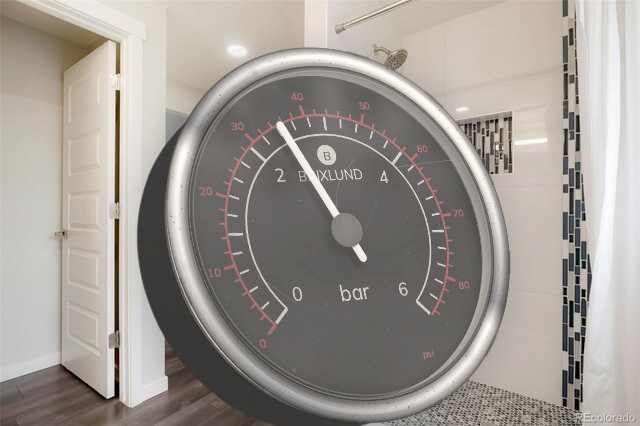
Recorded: 2.4 bar
